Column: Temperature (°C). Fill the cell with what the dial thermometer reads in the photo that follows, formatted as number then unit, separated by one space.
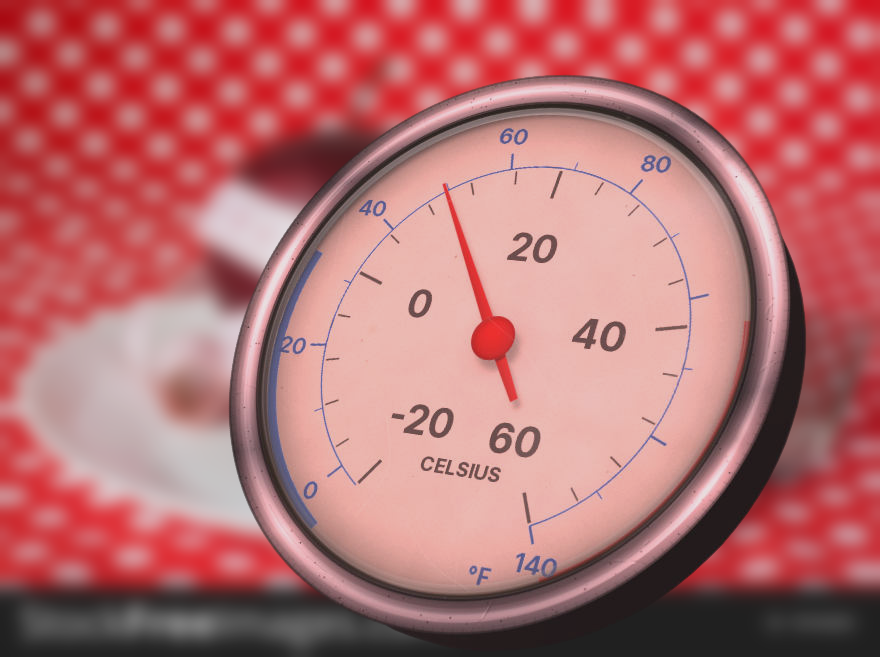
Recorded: 10 °C
